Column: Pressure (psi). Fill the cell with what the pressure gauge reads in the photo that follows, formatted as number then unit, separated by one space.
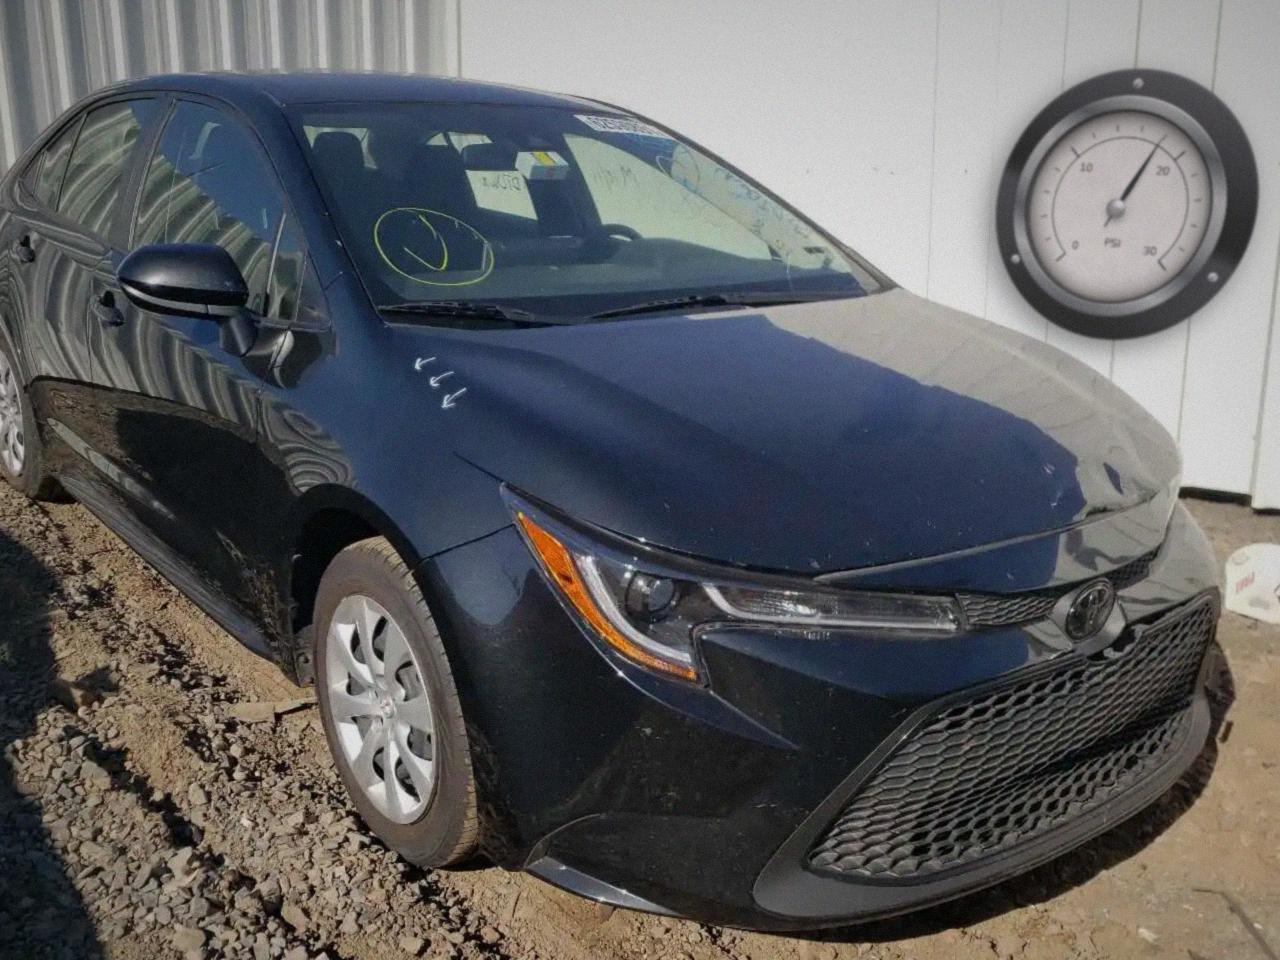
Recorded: 18 psi
